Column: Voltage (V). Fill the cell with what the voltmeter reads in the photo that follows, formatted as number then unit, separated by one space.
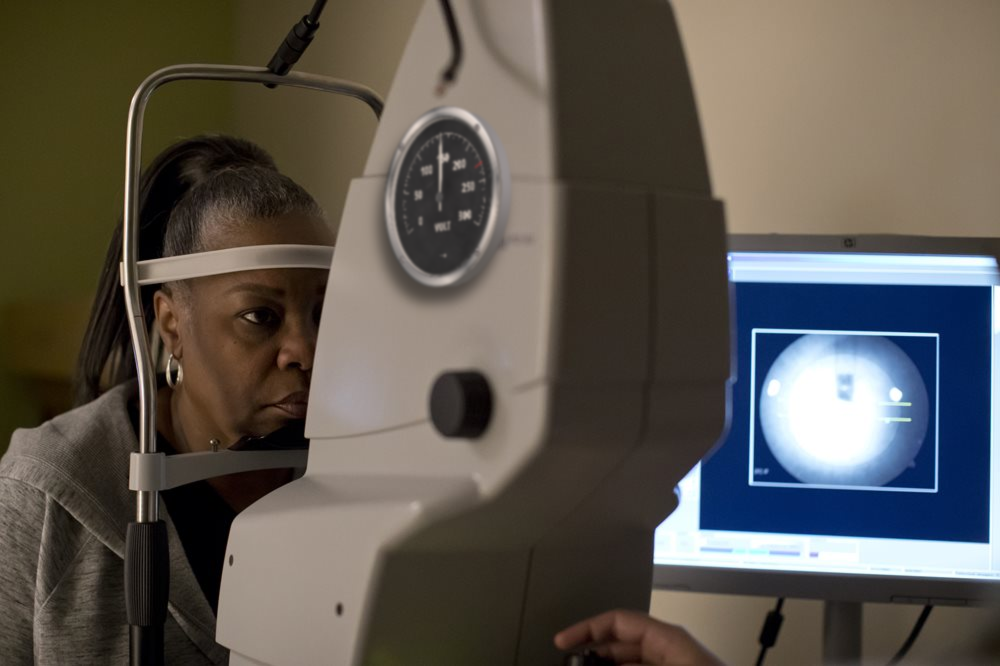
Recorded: 150 V
